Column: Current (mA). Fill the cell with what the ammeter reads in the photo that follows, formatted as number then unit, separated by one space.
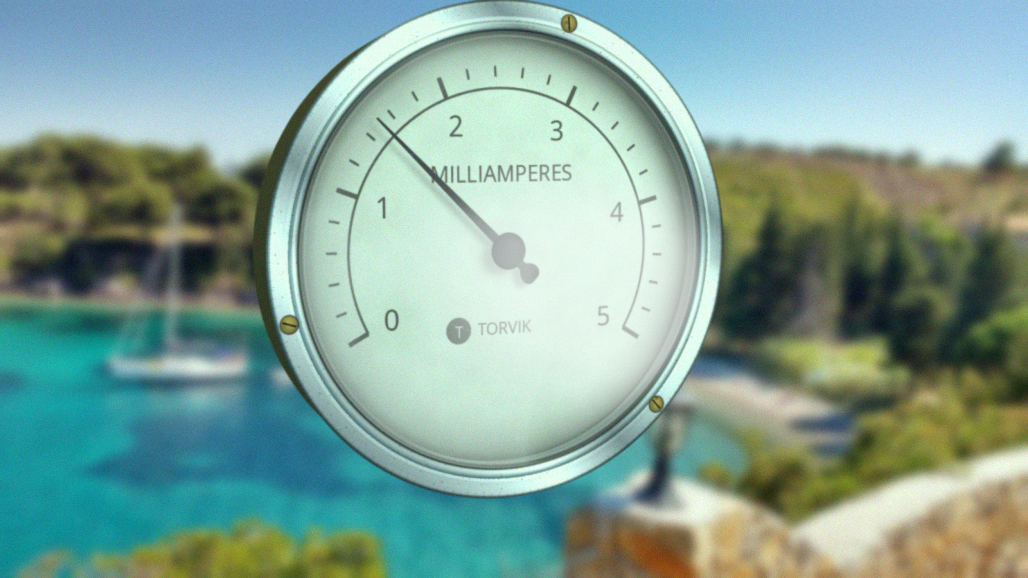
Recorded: 1.5 mA
